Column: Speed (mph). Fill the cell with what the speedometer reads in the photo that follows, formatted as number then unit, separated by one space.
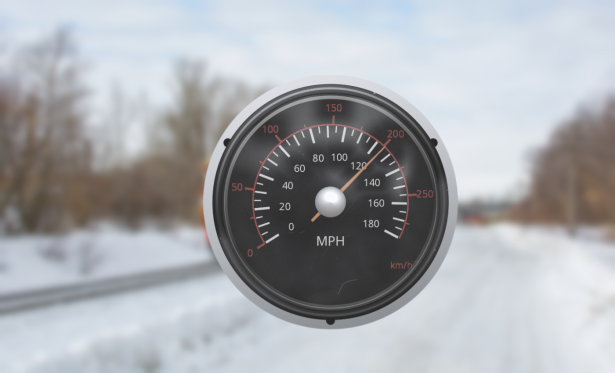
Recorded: 125 mph
